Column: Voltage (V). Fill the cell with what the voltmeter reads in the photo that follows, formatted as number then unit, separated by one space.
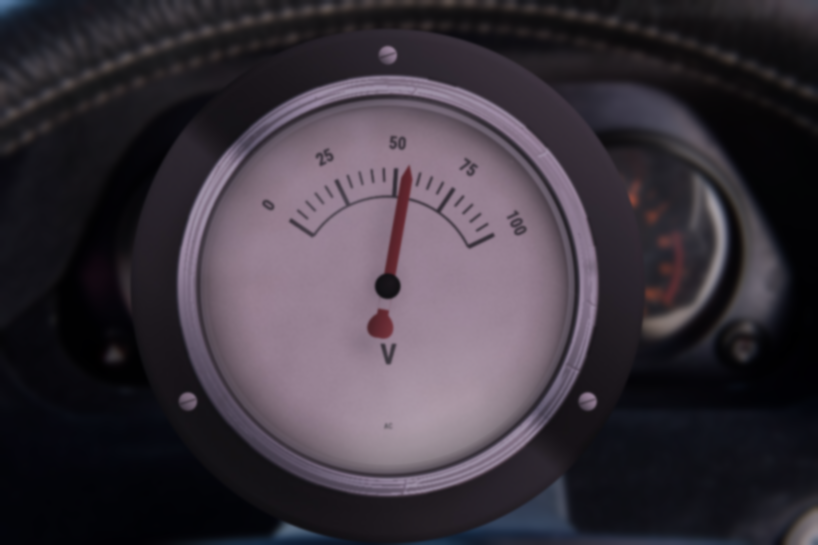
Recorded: 55 V
